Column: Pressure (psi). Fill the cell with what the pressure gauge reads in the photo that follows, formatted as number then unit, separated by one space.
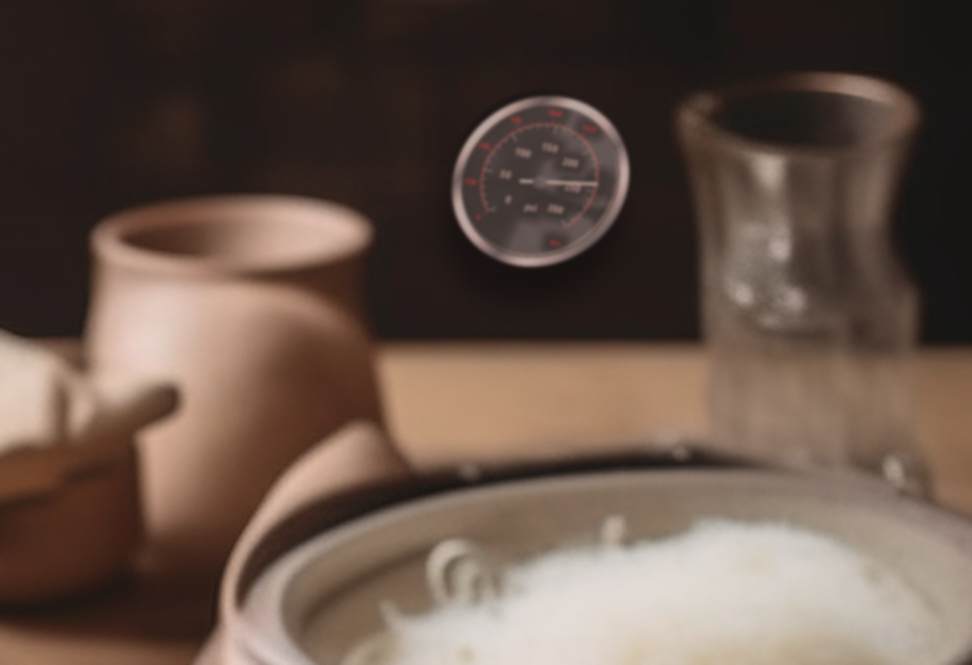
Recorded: 240 psi
